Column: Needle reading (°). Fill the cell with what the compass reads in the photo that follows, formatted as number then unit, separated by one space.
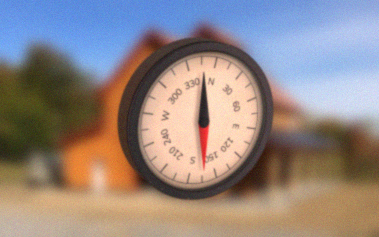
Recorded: 165 °
